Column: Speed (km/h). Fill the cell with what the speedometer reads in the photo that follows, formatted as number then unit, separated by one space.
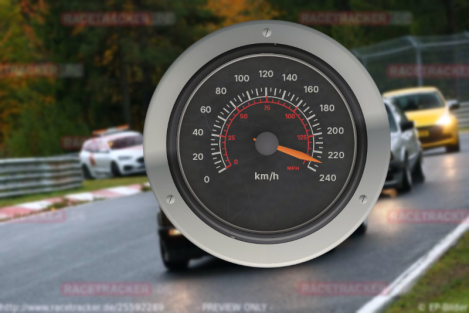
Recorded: 230 km/h
